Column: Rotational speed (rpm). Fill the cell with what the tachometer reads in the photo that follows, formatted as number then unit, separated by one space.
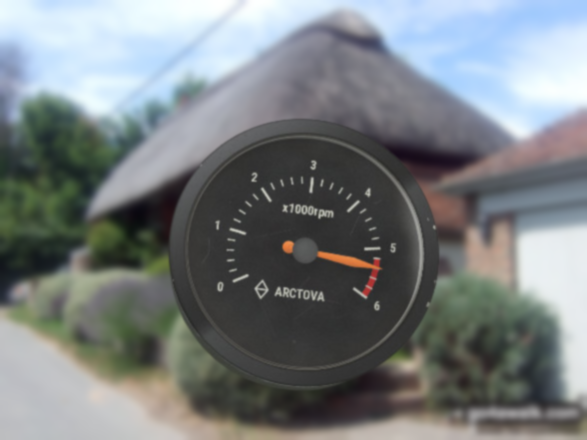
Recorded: 5400 rpm
